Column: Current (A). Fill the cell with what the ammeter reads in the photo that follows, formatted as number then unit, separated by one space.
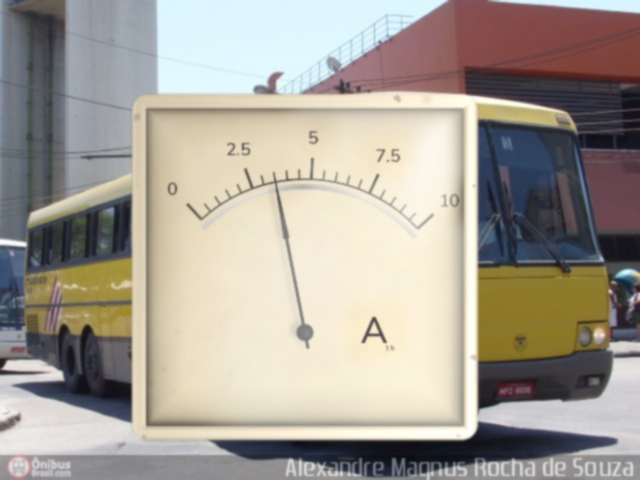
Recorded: 3.5 A
